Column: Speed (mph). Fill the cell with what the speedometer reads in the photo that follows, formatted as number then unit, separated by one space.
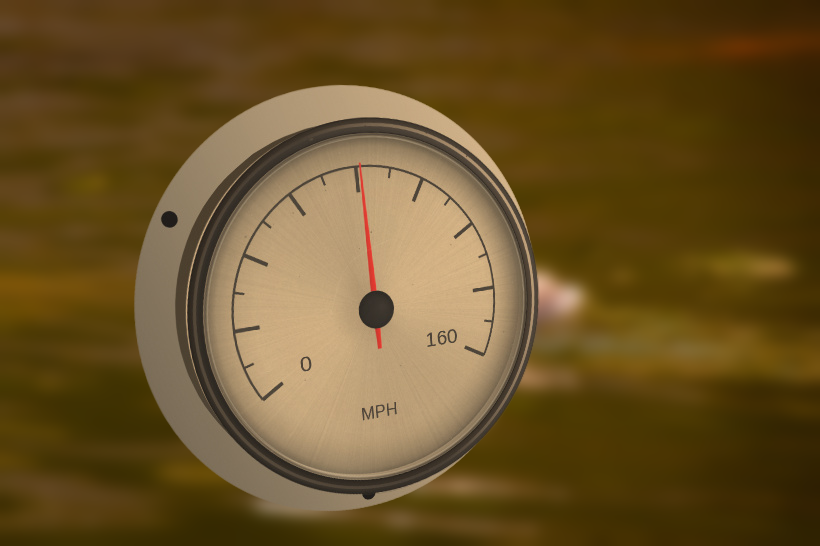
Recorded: 80 mph
